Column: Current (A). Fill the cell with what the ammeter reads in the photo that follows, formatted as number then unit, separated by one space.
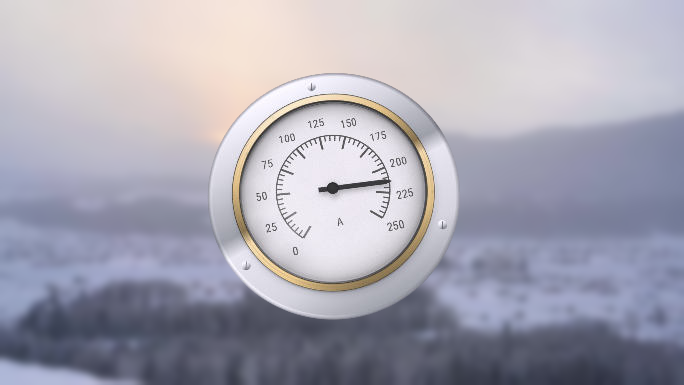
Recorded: 215 A
